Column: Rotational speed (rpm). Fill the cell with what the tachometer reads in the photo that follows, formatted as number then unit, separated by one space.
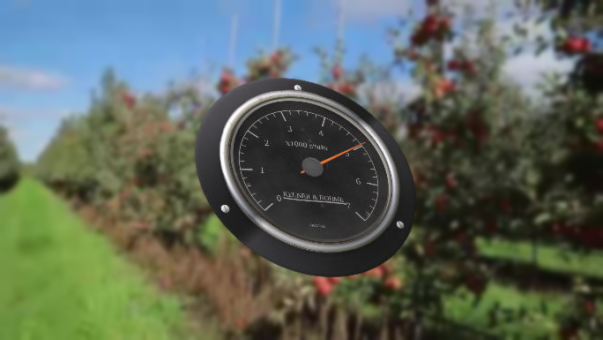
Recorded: 5000 rpm
